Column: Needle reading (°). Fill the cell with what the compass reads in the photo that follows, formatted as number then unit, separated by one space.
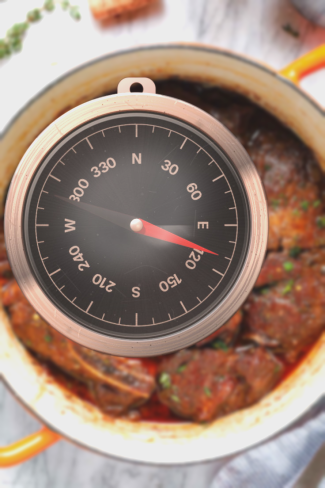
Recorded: 110 °
